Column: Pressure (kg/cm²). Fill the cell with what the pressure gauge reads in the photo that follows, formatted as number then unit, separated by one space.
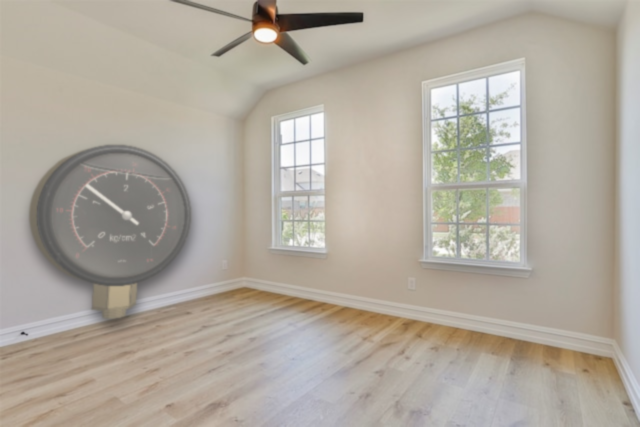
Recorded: 1.2 kg/cm²
